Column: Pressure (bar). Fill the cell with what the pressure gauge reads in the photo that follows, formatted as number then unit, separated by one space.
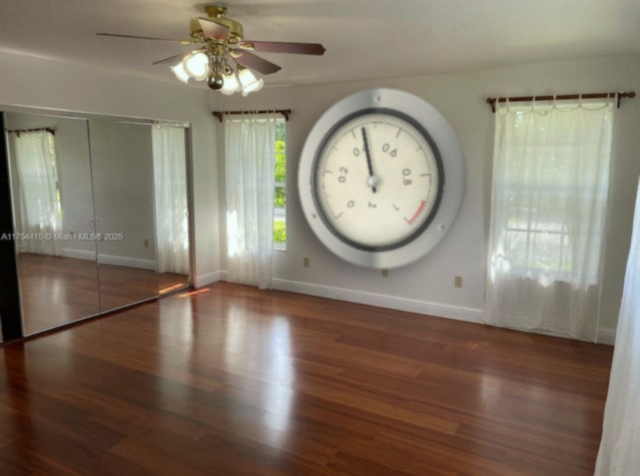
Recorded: 0.45 bar
